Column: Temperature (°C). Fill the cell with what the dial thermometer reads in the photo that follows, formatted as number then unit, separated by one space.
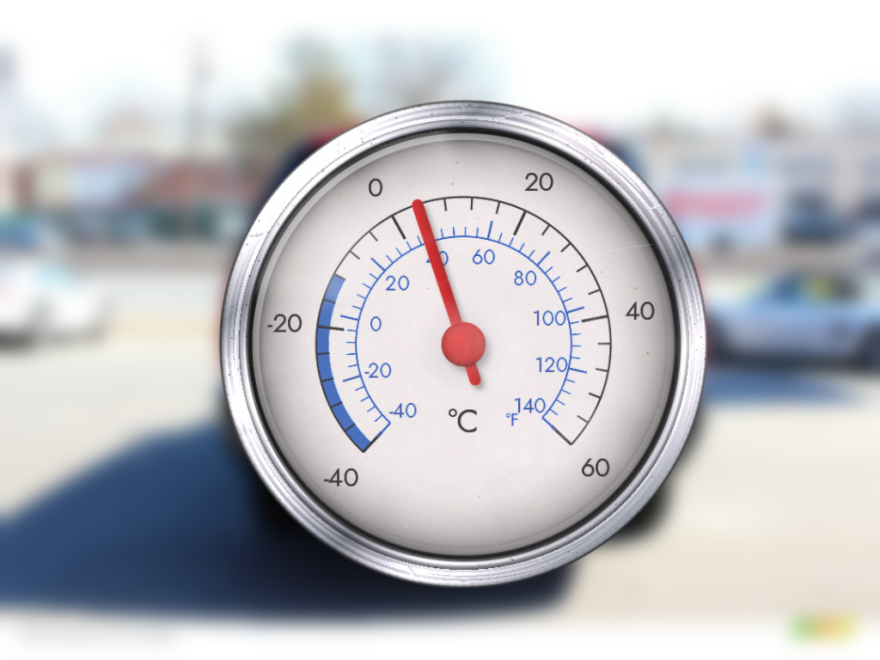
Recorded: 4 °C
